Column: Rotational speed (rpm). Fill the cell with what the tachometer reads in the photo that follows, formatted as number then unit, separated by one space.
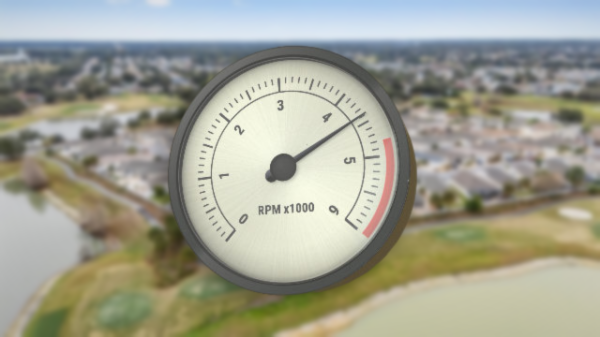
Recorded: 4400 rpm
